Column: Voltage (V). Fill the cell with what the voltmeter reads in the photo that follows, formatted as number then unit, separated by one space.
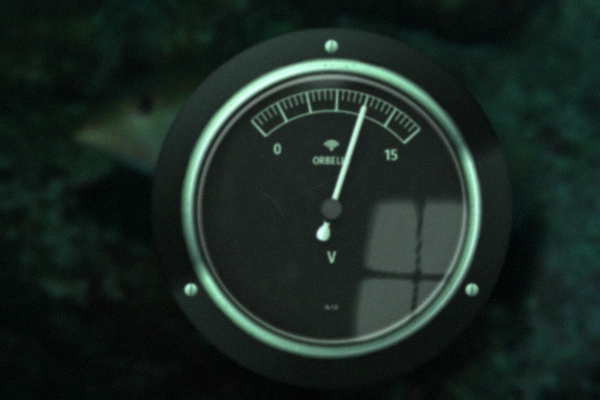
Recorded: 10 V
